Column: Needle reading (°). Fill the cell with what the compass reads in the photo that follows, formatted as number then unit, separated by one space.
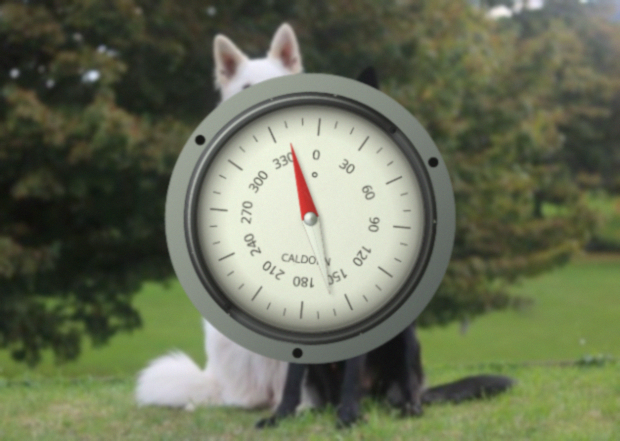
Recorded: 340 °
